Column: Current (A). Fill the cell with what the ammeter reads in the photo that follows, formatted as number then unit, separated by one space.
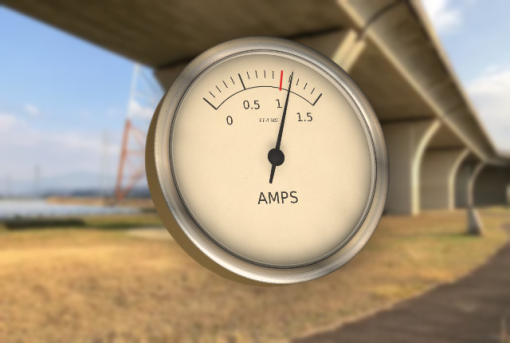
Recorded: 1.1 A
